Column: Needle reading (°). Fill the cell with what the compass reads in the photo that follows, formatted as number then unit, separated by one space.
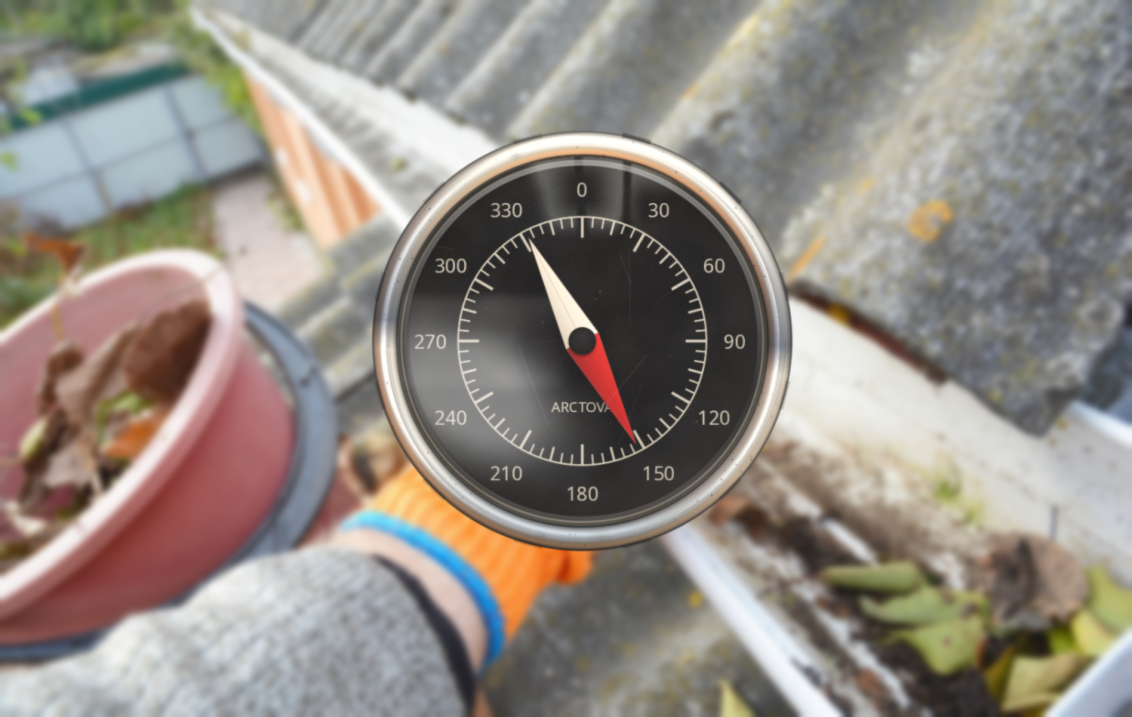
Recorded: 152.5 °
